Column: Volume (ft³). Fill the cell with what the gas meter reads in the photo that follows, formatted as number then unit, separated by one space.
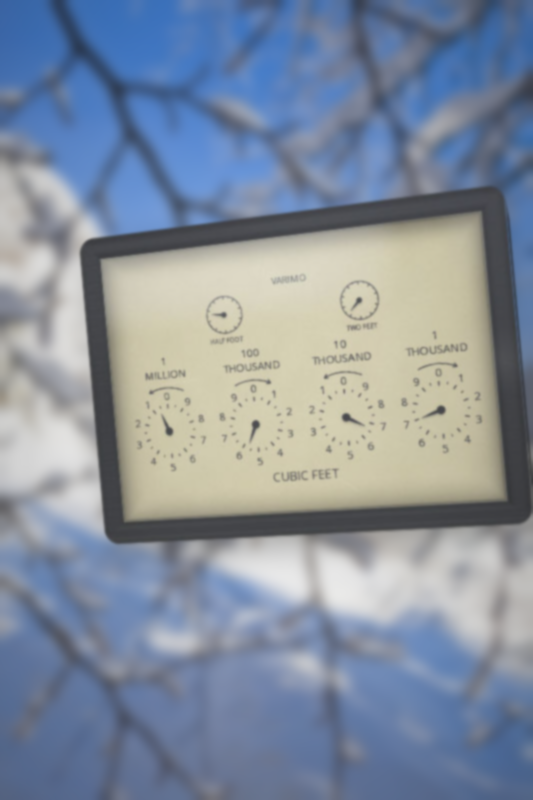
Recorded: 56700 ft³
